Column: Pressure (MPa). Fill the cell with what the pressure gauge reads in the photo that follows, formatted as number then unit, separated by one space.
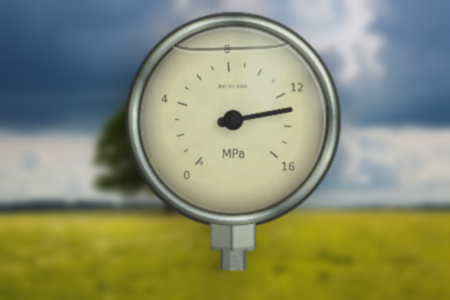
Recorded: 13 MPa
